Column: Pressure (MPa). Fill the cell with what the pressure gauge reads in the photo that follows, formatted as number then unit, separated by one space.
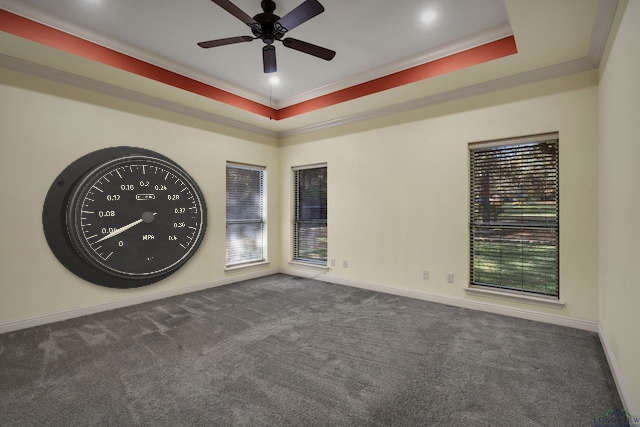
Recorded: 0.03 MPa
